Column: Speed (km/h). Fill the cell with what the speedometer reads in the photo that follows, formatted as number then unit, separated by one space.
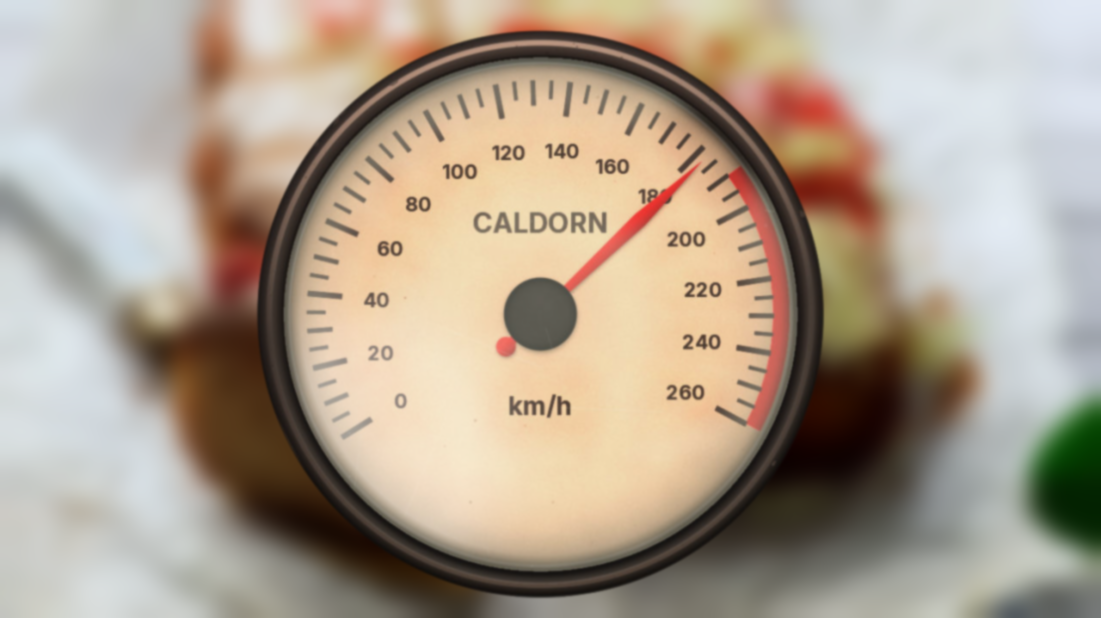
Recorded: 182.5 km/h
